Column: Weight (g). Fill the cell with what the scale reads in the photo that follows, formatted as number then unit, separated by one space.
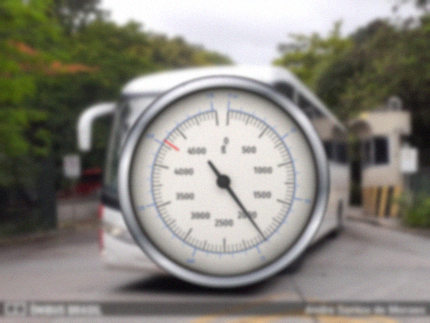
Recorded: 2000 g
